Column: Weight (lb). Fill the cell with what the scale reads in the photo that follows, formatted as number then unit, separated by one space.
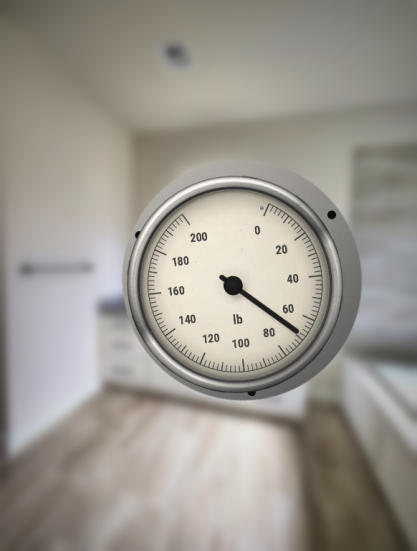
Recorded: 68 lb
